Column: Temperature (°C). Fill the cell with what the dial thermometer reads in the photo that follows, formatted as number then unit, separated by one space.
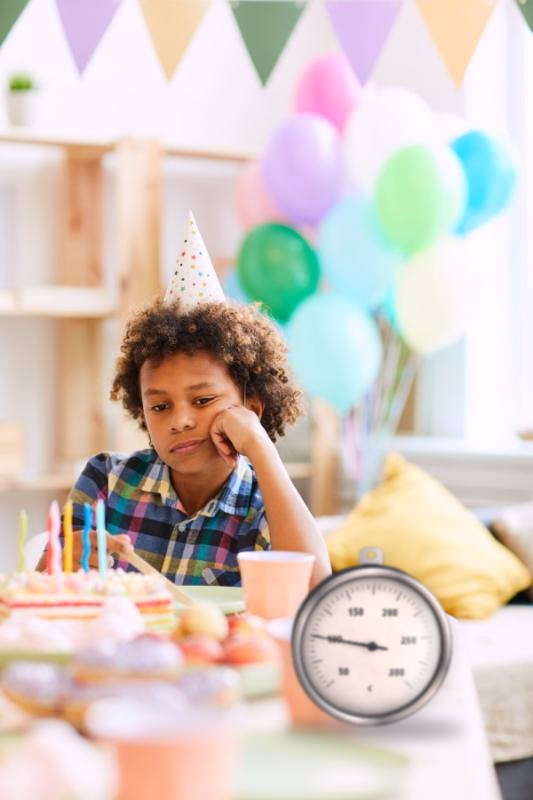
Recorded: 100 °C
